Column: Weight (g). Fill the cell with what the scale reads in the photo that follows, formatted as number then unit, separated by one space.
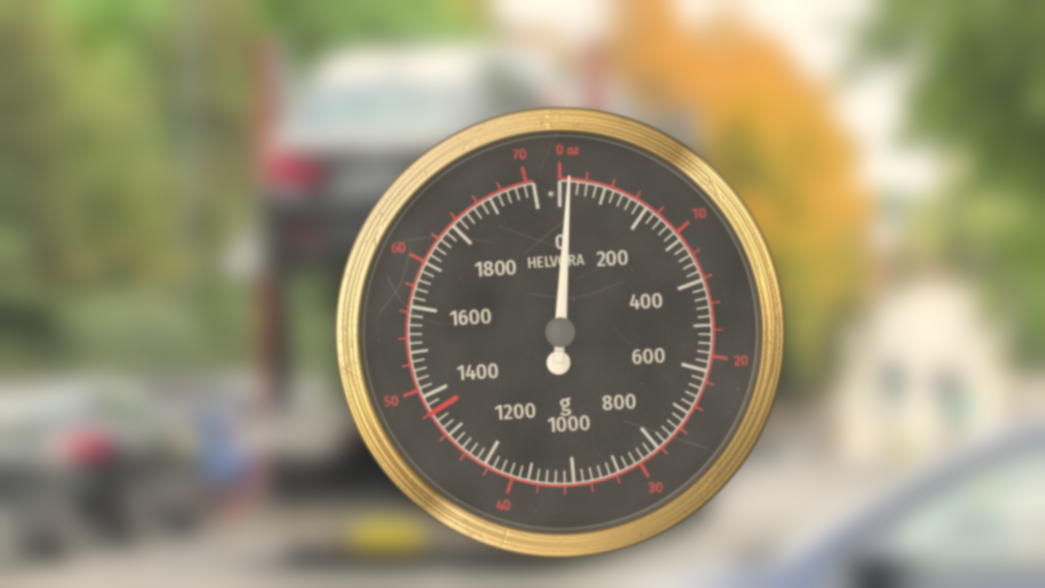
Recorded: 20 g
